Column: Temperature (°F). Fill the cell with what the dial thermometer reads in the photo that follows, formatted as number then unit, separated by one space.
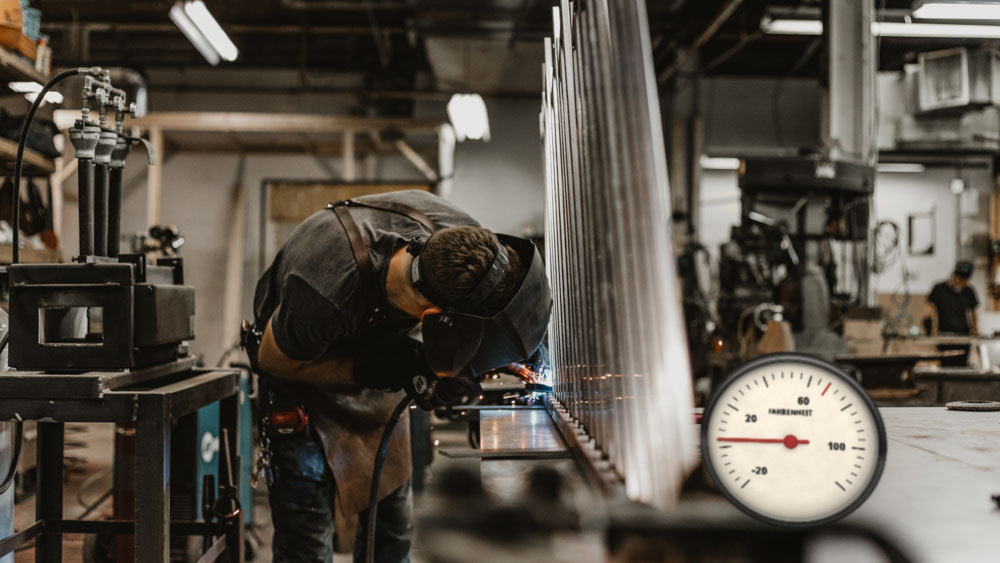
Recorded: 4 °F
